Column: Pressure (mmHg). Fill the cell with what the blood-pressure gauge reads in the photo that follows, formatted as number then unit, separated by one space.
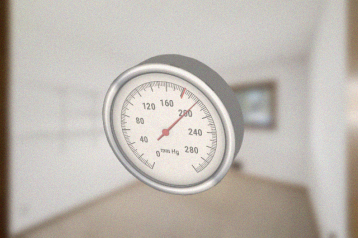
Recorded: 200 mmHg
